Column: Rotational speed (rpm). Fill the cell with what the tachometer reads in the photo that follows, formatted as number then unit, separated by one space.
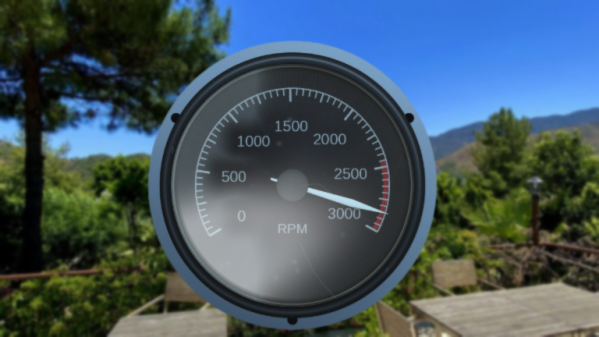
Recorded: 2850 rpm
